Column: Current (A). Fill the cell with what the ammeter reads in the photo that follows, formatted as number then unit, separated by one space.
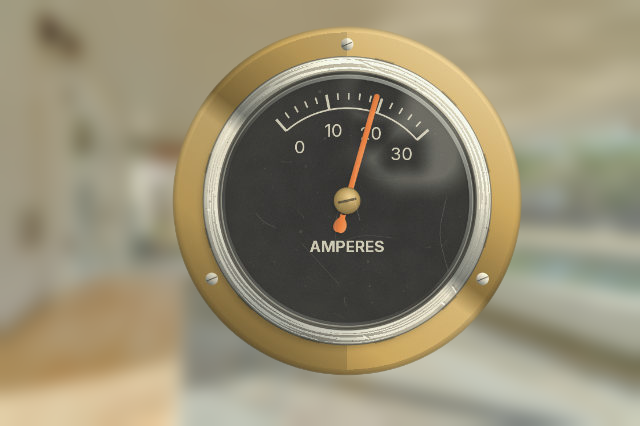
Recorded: 19 A
